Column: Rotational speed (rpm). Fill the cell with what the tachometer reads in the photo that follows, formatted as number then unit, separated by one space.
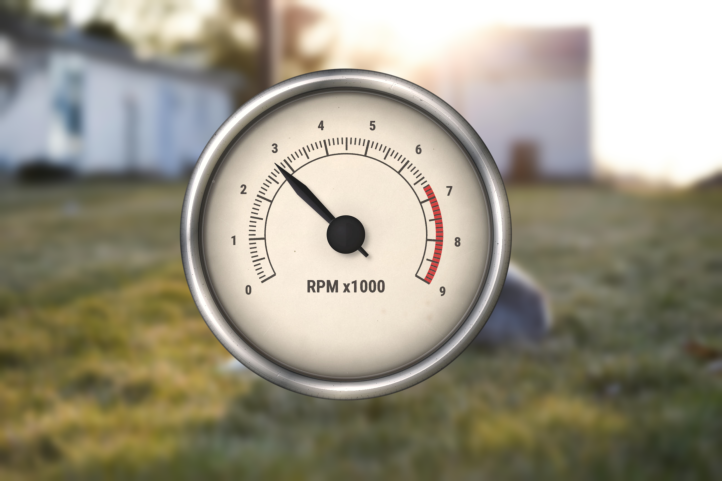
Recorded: 2800 rpm
